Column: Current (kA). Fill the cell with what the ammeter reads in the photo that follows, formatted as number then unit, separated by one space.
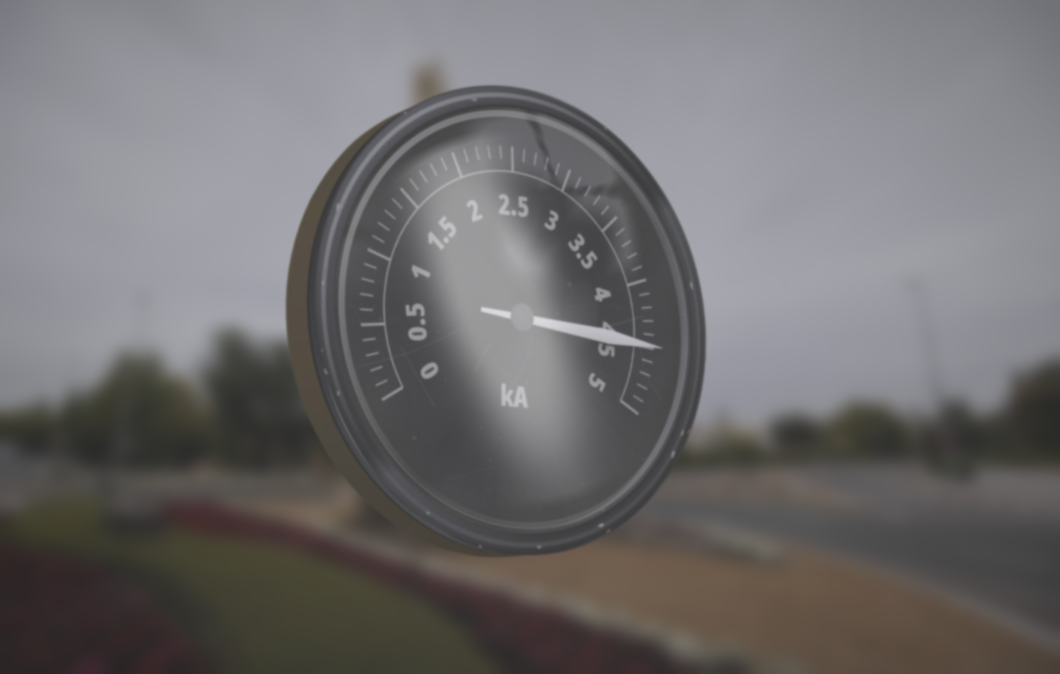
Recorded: 4.5 kA
